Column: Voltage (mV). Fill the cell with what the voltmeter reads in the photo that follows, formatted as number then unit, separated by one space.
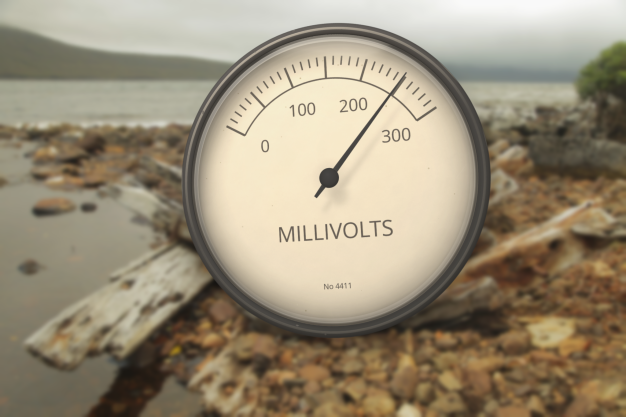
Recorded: 250 mV
